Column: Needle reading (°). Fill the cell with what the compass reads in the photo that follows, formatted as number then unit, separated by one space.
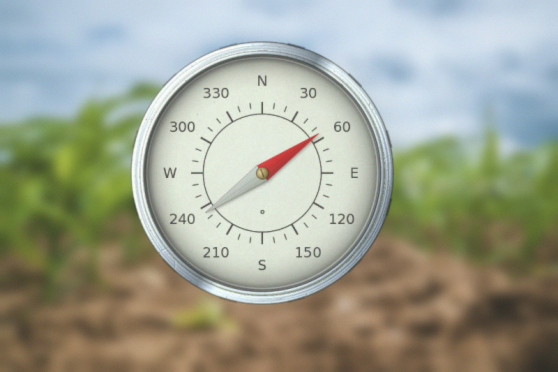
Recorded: 55 °
